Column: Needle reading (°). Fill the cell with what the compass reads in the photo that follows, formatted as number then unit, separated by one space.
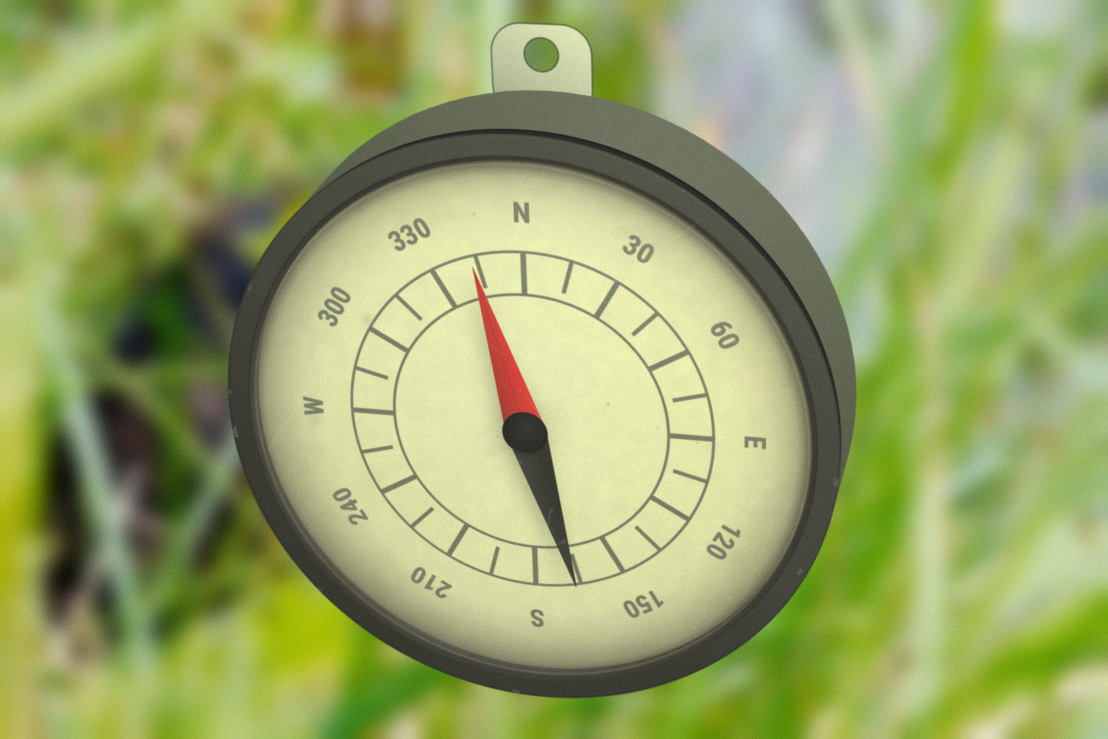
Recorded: 345 °
